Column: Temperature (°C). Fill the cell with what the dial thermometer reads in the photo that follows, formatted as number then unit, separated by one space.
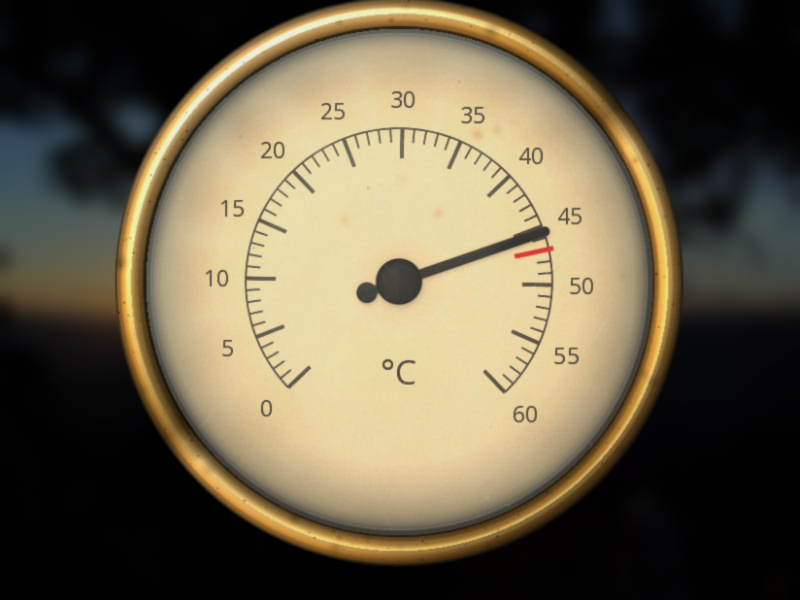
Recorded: 45.5 °C
